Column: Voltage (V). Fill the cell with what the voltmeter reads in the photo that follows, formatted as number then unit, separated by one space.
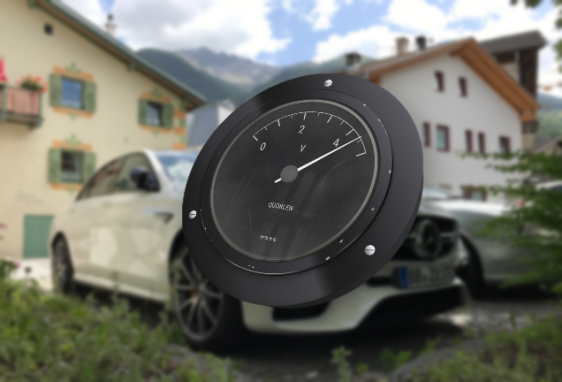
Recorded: 4.5 V
